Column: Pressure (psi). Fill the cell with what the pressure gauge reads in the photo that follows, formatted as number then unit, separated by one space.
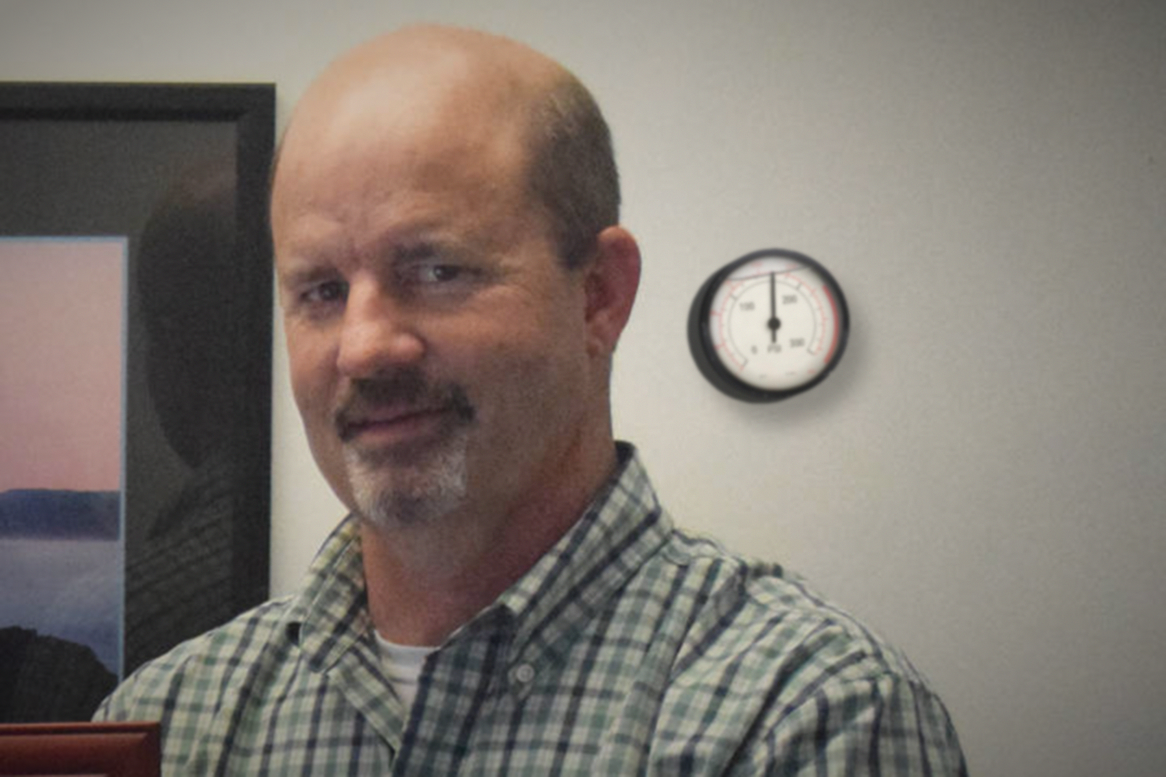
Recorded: 160 psi
